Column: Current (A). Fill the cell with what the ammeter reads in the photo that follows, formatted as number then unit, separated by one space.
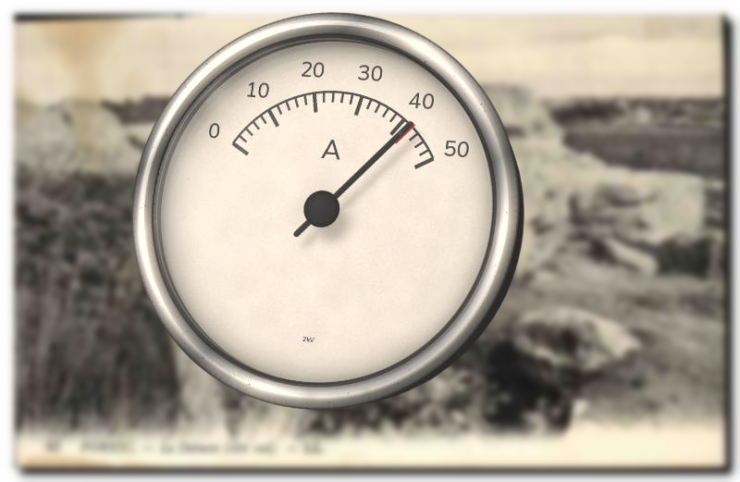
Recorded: 42 A
